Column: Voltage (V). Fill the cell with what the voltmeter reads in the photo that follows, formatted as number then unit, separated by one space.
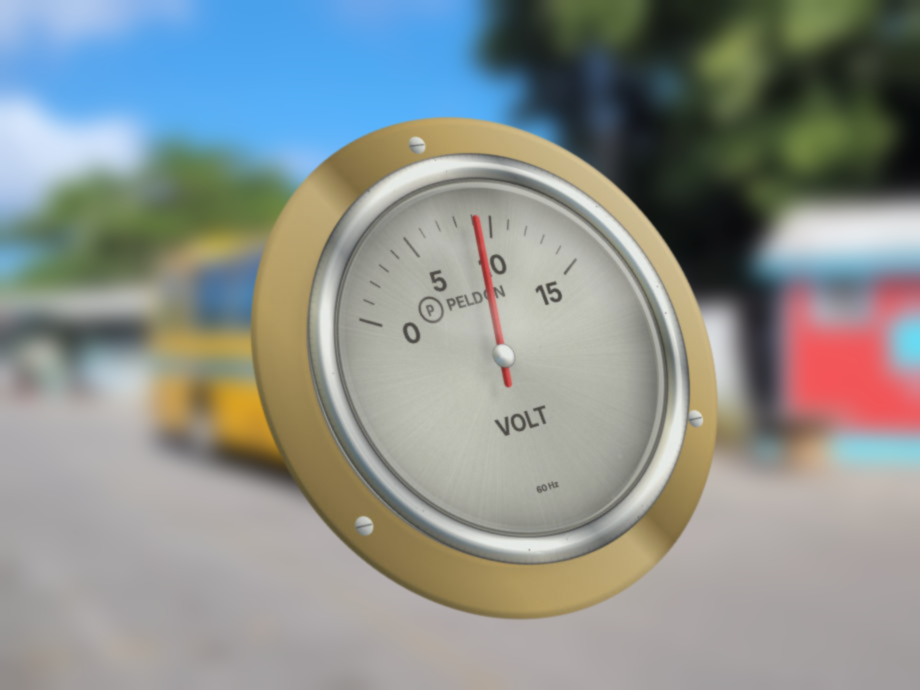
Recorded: 9 V
